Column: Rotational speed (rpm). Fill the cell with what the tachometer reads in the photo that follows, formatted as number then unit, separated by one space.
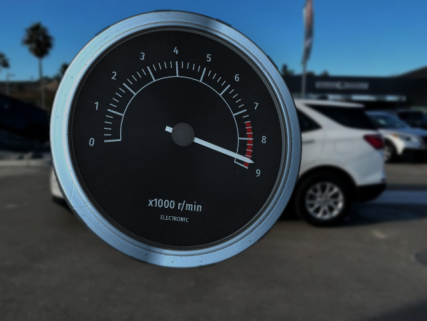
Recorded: 8800 rpm
